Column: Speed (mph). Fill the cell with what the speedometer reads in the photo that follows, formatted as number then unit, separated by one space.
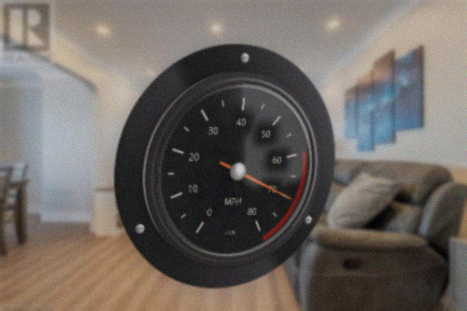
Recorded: 70 mph
